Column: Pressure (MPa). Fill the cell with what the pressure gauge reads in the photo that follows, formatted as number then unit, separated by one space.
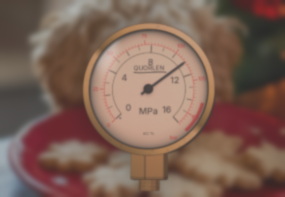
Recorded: 11 MPa
